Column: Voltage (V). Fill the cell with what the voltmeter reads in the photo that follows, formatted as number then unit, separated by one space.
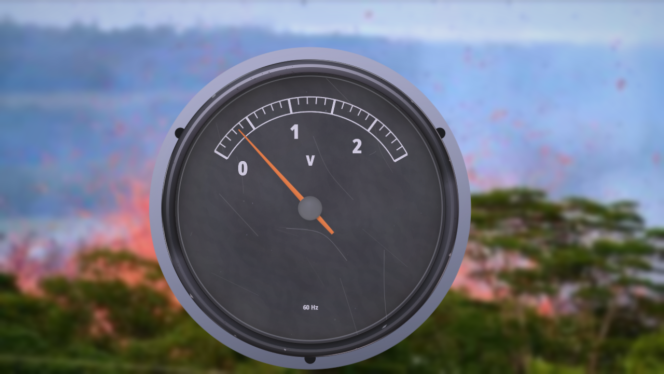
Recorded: 0.35 V
